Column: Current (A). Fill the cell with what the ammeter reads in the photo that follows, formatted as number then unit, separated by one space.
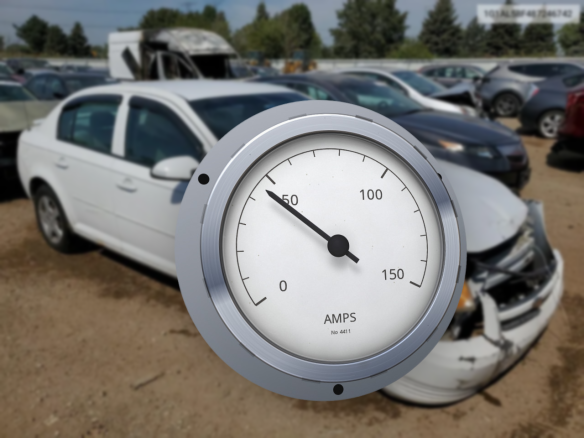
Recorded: 45 A
